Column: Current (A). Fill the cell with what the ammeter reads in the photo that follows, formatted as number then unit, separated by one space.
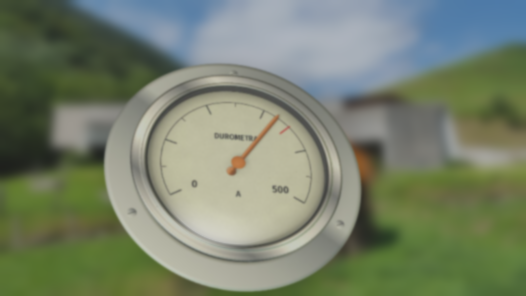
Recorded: 325 A
